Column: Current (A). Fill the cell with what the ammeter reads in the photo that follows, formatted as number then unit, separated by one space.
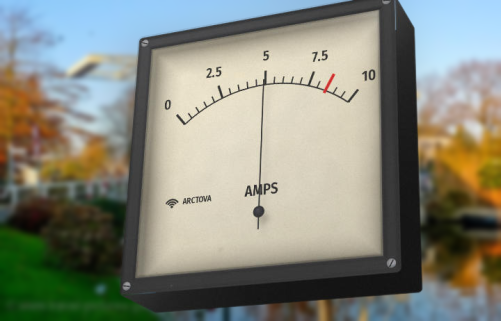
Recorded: 5 A
